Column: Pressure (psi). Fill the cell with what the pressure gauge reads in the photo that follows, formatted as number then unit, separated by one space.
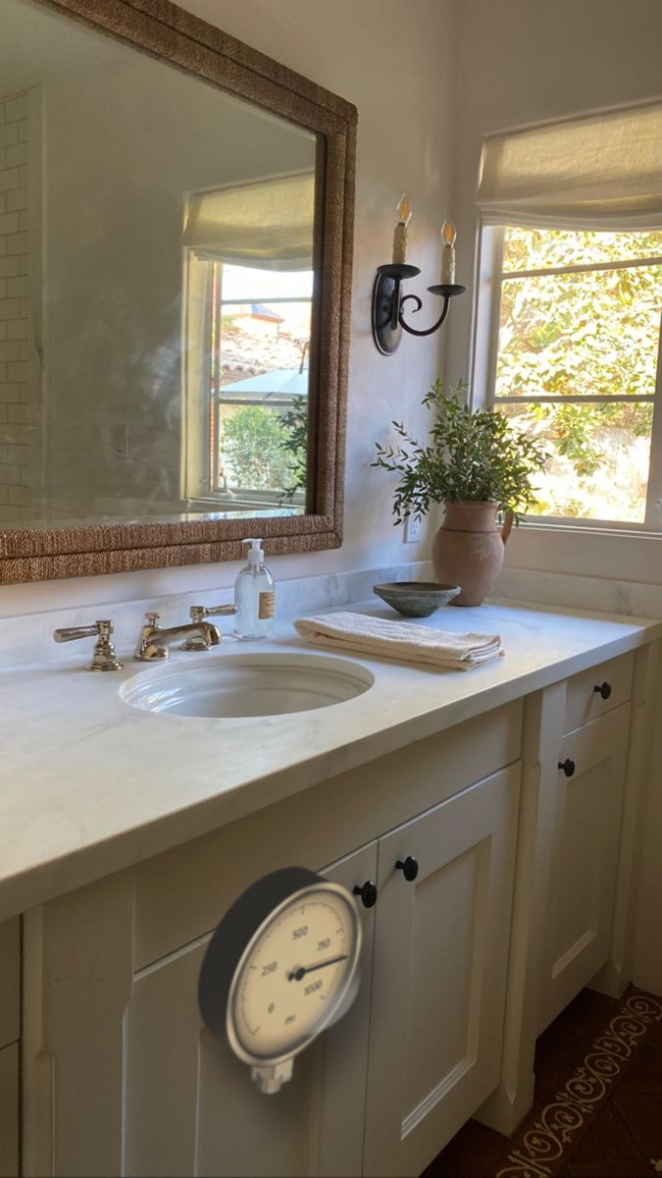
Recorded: 850 psi
